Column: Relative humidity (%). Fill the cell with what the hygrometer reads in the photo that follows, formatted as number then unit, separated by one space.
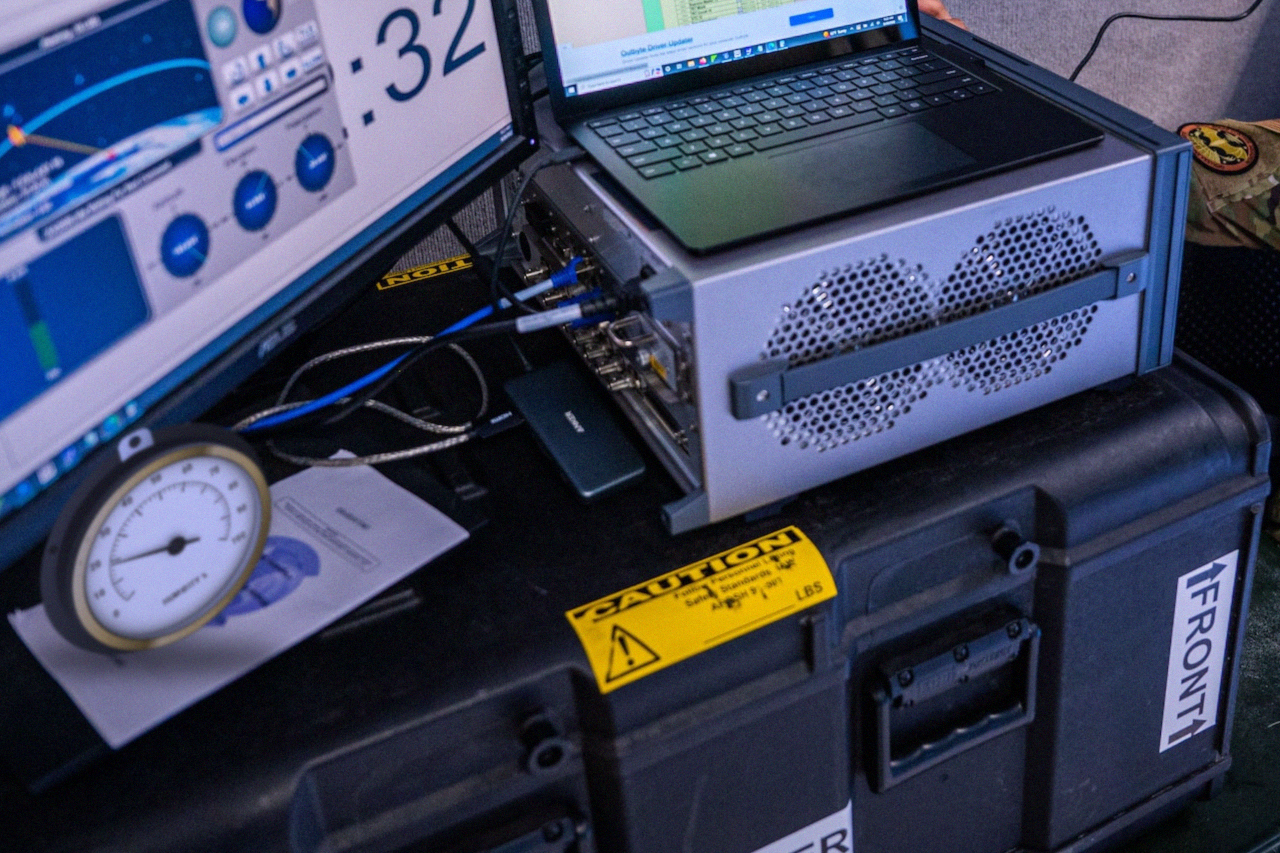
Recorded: 20 %
